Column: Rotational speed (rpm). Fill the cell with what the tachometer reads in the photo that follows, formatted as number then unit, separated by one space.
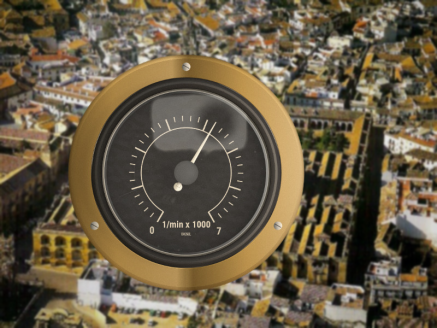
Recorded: 4200 rpm
